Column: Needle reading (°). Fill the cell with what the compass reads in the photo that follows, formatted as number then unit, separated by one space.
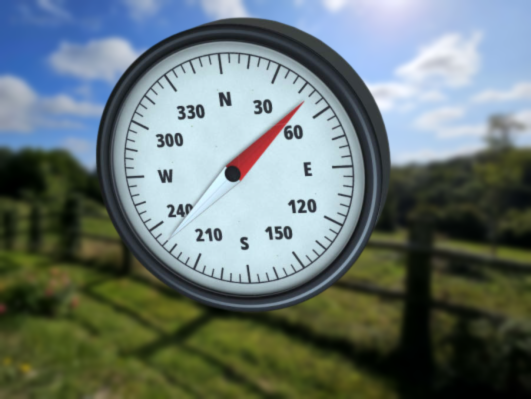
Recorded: 50 °
